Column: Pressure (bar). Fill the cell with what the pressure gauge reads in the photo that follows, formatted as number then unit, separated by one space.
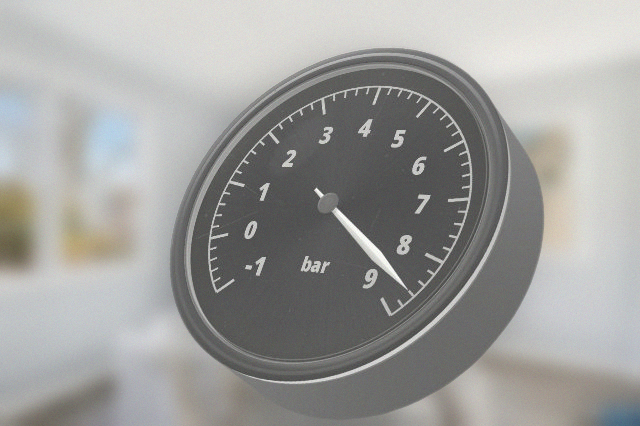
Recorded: 8.6 bar
